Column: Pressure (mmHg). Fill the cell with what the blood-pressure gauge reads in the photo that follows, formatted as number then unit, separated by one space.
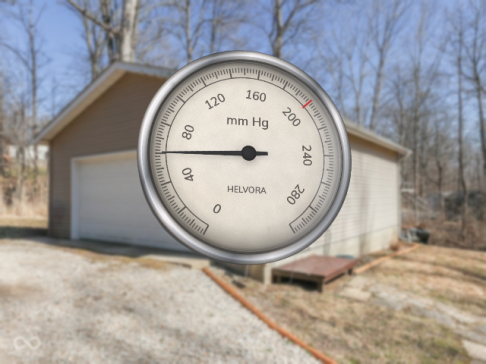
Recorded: 60 mmHg
